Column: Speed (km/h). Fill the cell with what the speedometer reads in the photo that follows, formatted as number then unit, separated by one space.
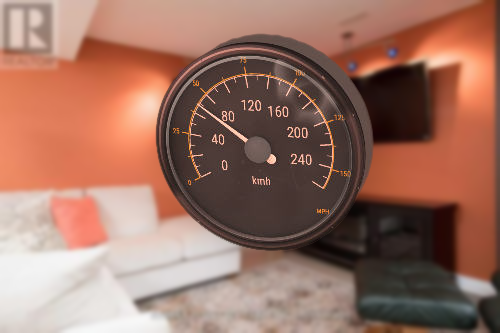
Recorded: 70 km/h
